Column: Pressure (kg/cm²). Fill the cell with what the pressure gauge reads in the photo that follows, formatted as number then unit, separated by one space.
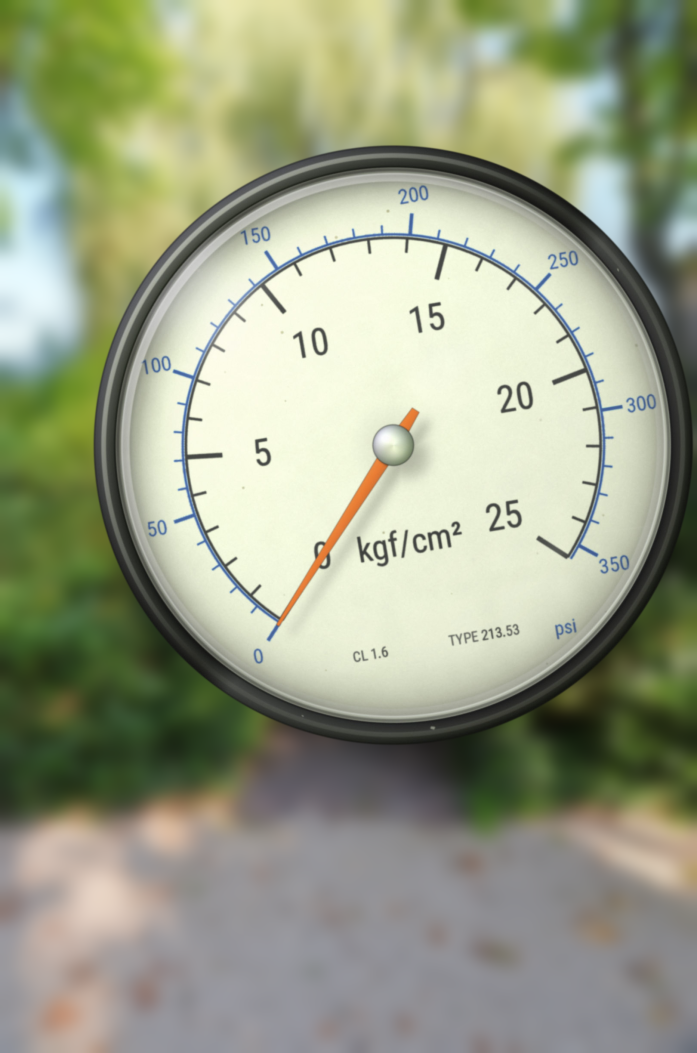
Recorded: 0 kg/cm²
